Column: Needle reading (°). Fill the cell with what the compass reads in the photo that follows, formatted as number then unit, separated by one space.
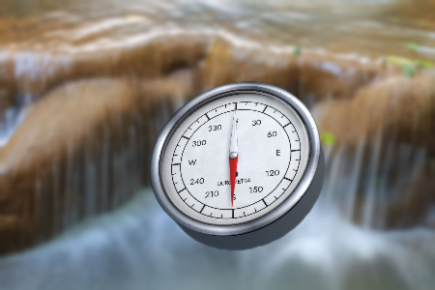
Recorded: 180 °
